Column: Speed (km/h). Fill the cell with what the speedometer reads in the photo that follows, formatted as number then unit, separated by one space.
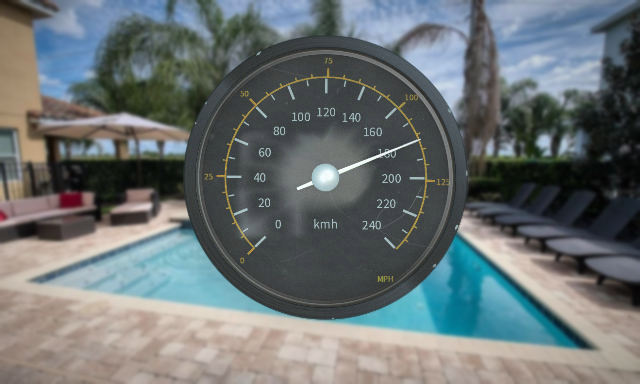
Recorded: 180 km/h
